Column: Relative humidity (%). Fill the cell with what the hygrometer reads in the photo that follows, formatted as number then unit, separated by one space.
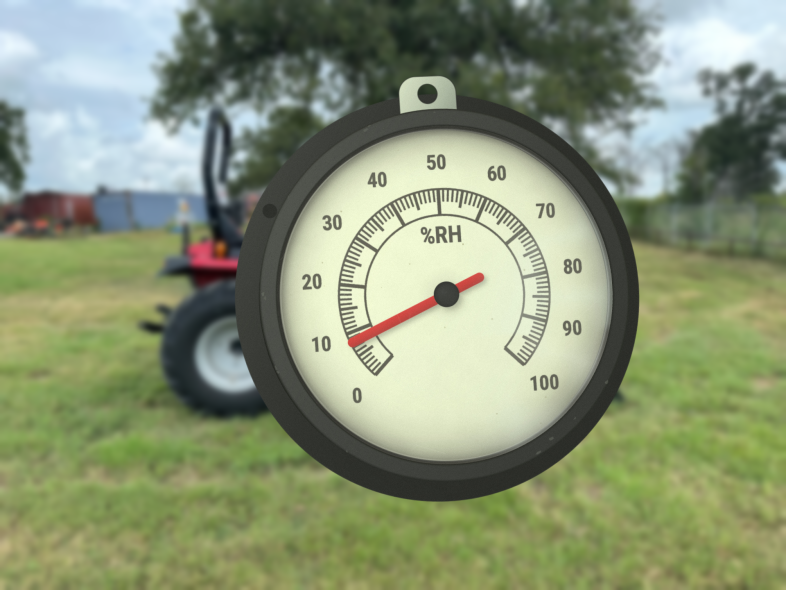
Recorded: 8 %
